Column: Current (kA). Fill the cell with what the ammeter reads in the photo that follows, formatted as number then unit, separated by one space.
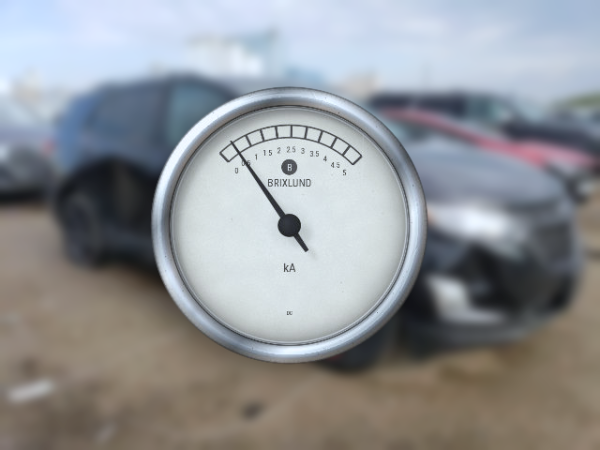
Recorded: 0.5 kA
